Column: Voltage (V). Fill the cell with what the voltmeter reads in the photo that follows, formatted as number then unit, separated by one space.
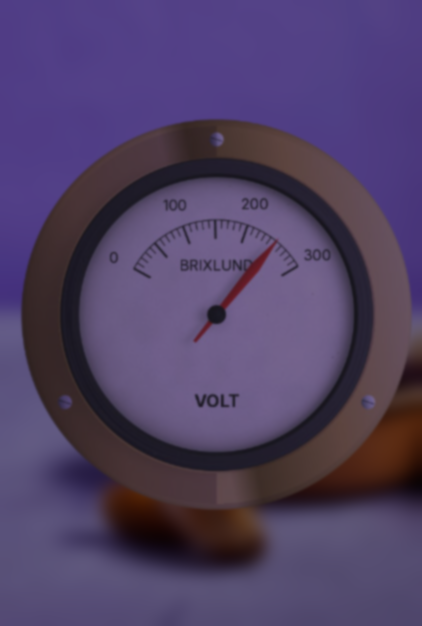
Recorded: 250 V
